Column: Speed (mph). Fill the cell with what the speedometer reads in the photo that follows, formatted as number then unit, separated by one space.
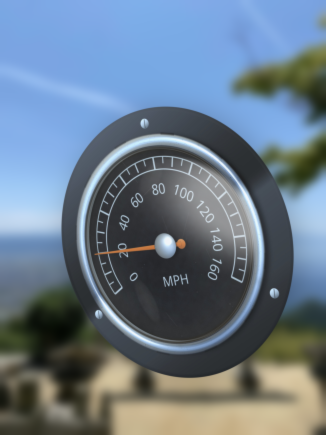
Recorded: 20 mph
